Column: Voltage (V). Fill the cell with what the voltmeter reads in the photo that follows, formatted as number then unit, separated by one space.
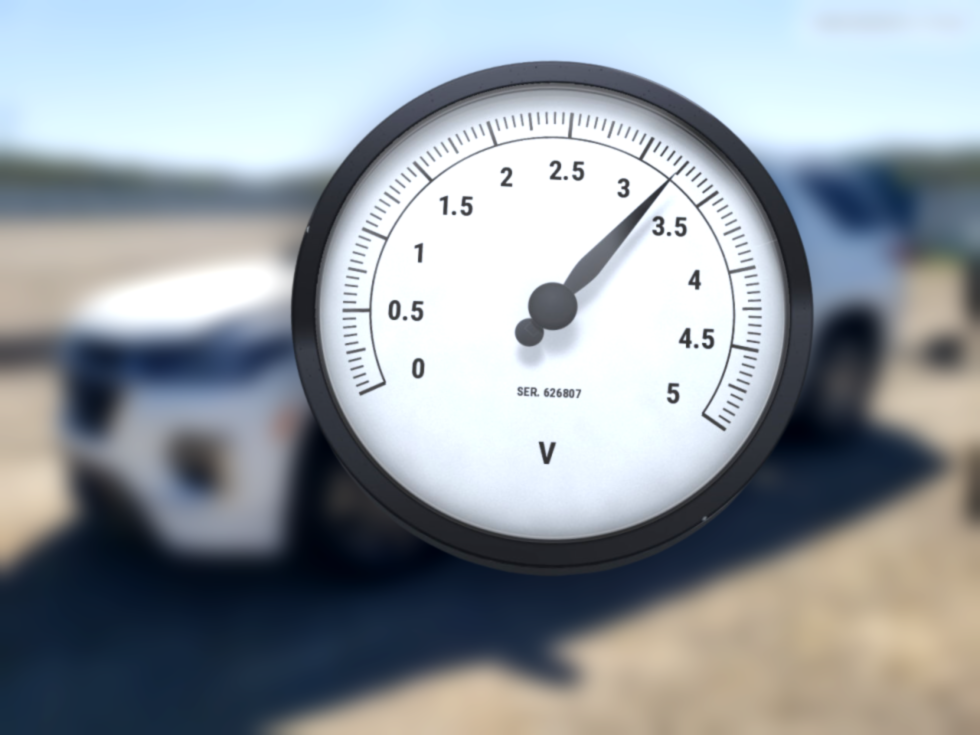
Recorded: 3.25 V
